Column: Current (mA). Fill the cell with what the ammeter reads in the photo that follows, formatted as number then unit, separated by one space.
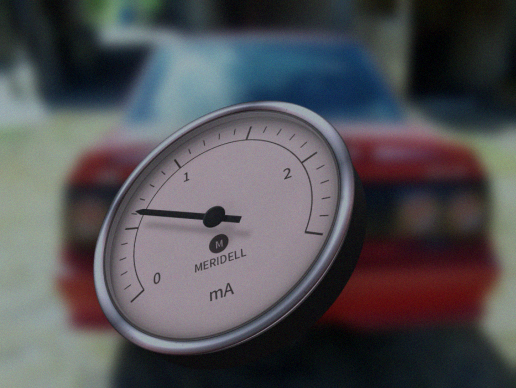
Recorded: 0.6 mA
